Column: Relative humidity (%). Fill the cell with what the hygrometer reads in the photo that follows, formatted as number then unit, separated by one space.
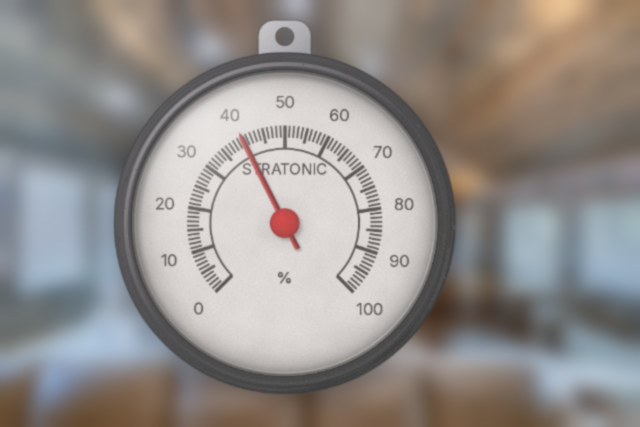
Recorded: 40 %
